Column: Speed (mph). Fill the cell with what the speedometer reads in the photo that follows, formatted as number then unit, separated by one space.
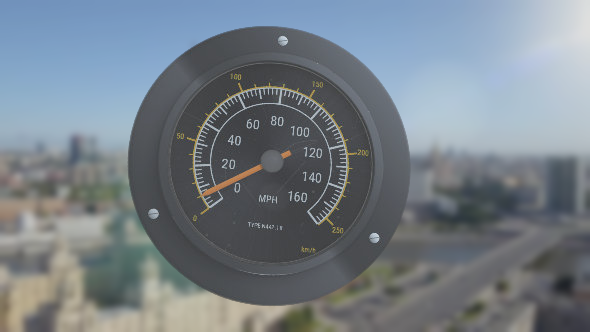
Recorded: 6 mph
